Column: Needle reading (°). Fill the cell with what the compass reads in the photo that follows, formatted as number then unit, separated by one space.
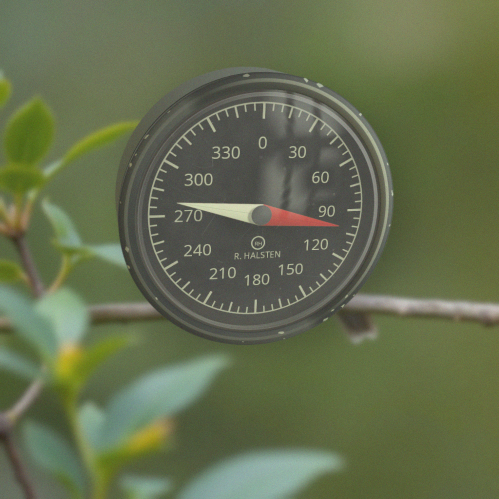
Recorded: 100 °
